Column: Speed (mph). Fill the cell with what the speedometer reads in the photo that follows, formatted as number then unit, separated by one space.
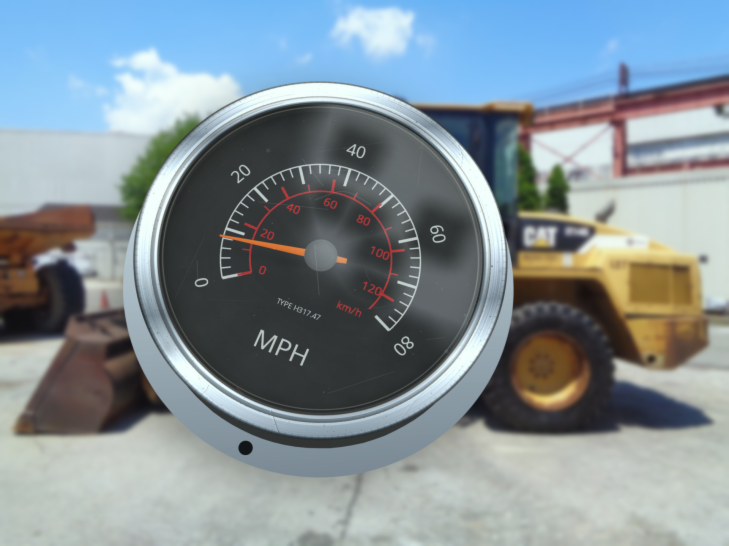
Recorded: 8 mph
